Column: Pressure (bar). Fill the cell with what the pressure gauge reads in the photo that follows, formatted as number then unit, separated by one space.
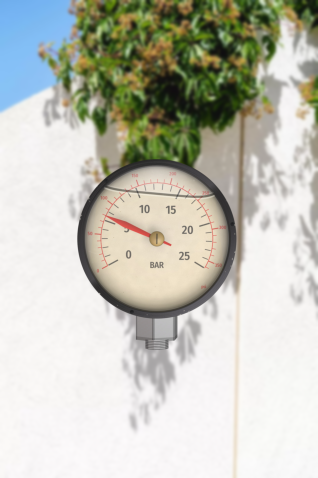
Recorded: 5.5 bar
